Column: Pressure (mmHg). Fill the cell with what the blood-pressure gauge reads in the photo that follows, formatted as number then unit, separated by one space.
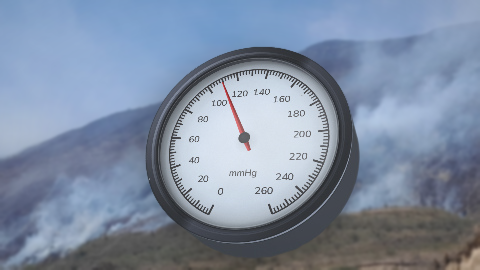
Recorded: 110 mmHg
